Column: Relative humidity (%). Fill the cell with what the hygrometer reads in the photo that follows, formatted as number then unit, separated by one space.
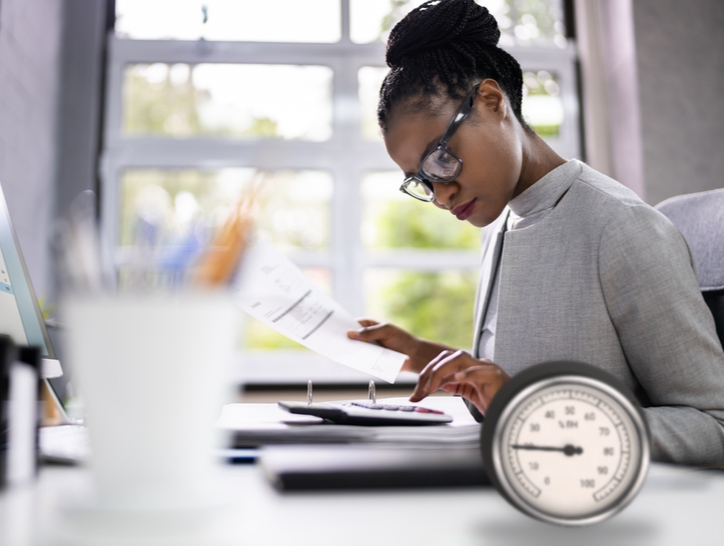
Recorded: 20 %
